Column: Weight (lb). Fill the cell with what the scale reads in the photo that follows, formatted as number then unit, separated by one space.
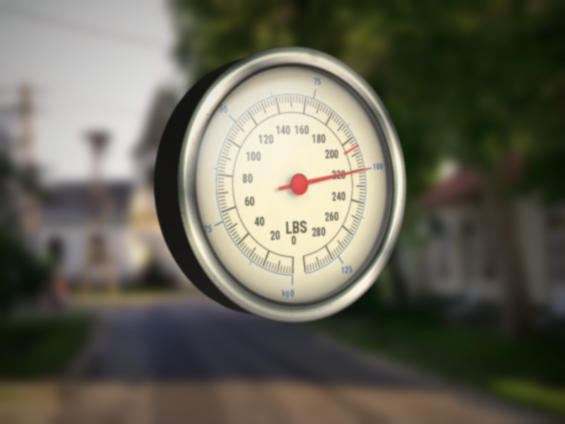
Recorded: 220 lb
